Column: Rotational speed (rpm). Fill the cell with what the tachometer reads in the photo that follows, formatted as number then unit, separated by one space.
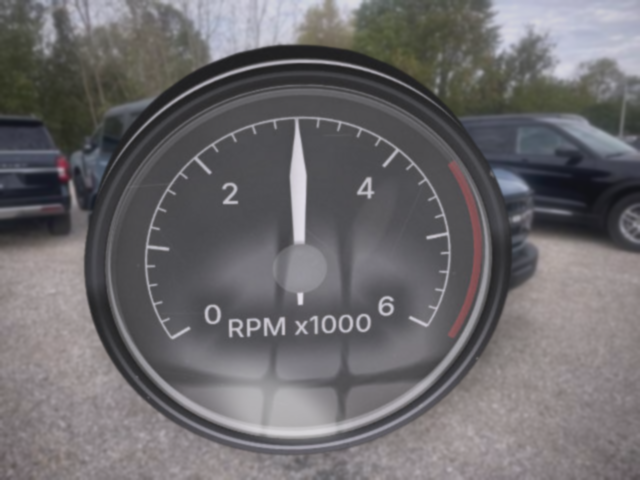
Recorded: 3000 rpm
